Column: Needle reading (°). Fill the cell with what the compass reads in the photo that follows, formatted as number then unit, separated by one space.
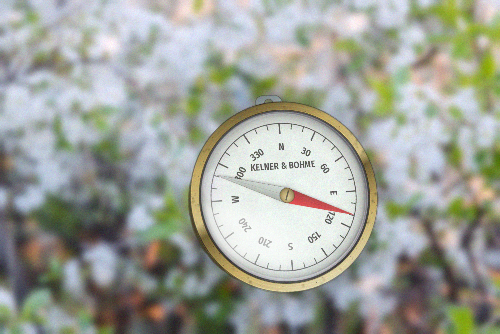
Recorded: 110 °
